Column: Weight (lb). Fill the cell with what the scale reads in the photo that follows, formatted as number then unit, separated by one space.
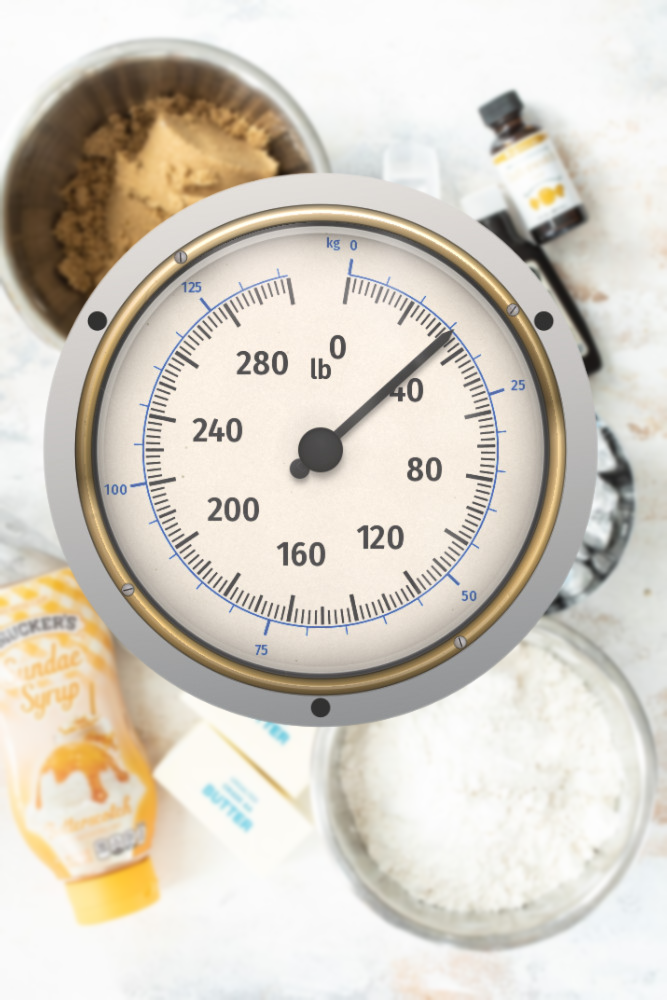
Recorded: 34 lb
